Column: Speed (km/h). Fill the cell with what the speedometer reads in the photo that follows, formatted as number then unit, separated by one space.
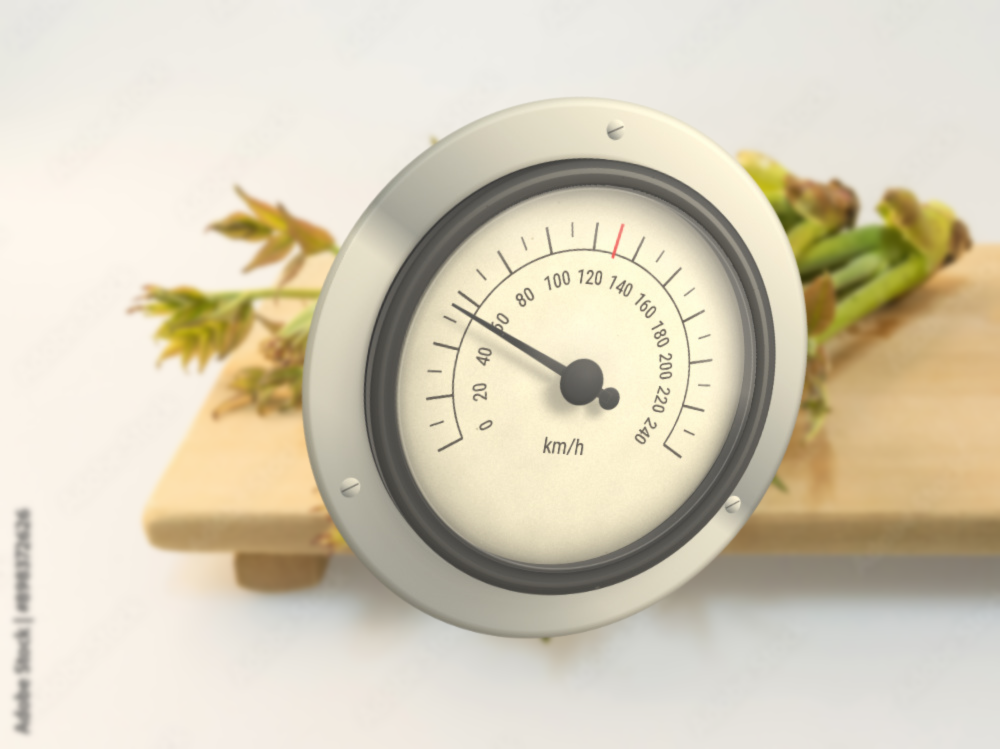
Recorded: 55 km/h
